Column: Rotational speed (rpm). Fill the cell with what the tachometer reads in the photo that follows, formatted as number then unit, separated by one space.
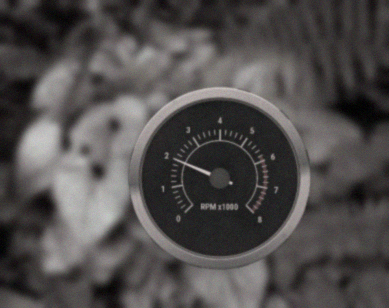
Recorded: 2000 rpm
